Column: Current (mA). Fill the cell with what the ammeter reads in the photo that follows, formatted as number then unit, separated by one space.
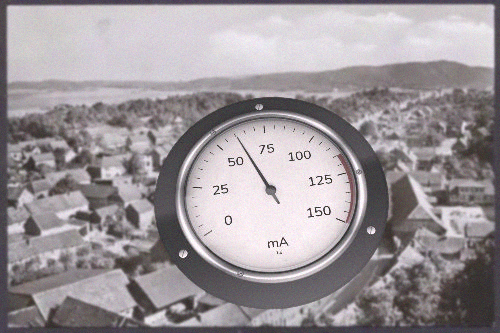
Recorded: 60 mA
